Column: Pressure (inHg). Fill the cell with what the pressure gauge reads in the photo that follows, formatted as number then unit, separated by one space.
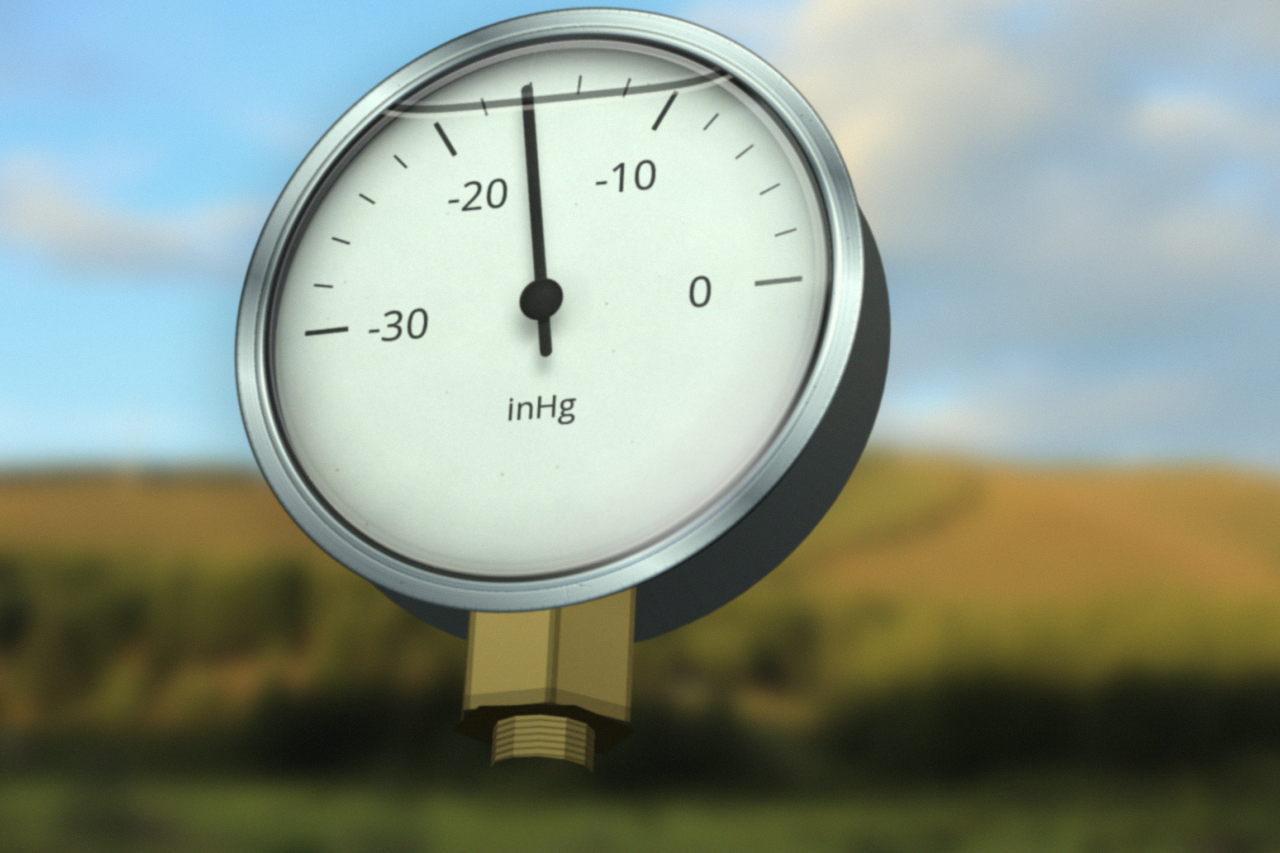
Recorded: -16 inHg
